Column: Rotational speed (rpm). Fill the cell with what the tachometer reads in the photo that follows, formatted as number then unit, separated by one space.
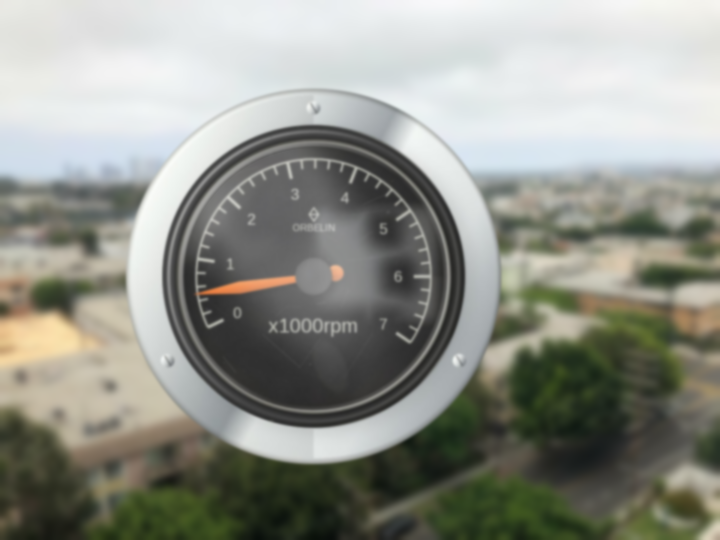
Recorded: 500 rpm
